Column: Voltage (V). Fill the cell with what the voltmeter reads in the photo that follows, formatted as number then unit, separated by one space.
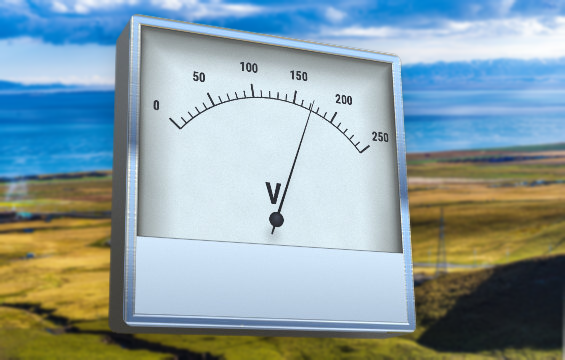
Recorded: 170 V
